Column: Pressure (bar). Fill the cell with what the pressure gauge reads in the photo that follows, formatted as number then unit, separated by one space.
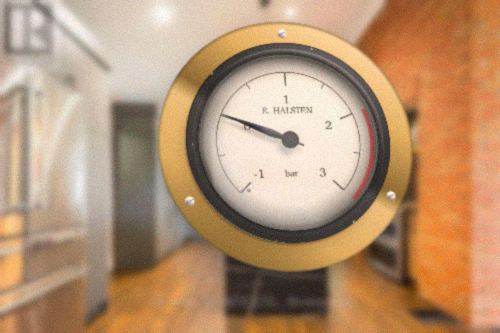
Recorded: 0 bar
